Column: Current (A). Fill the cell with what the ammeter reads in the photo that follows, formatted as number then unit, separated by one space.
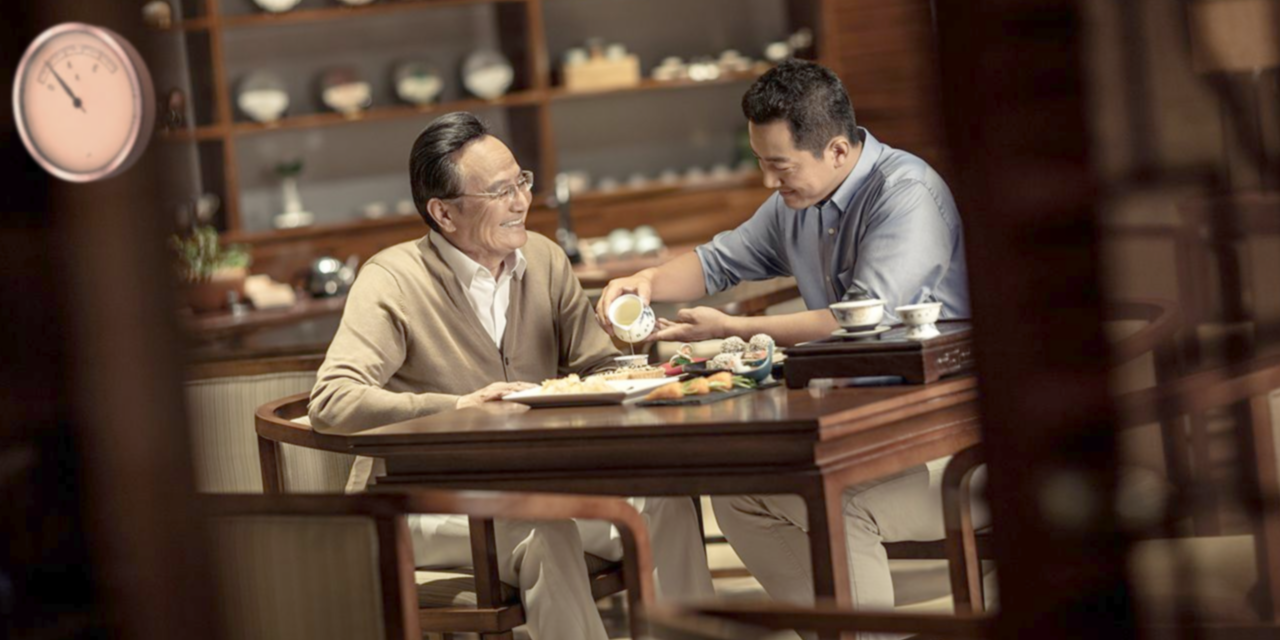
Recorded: 2 A
